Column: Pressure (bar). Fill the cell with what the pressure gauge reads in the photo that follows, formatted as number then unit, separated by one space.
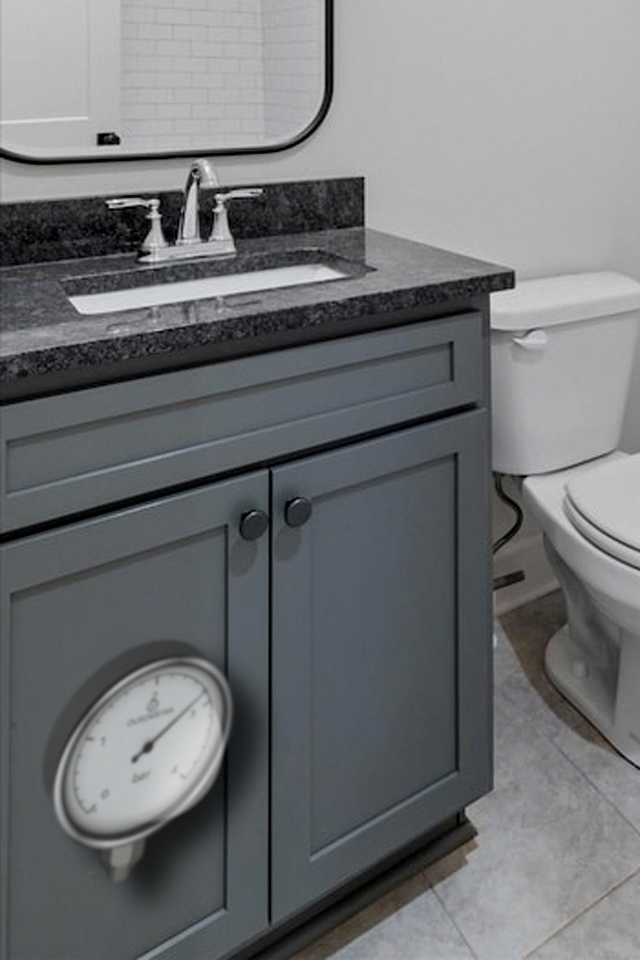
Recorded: 2.8 bar
